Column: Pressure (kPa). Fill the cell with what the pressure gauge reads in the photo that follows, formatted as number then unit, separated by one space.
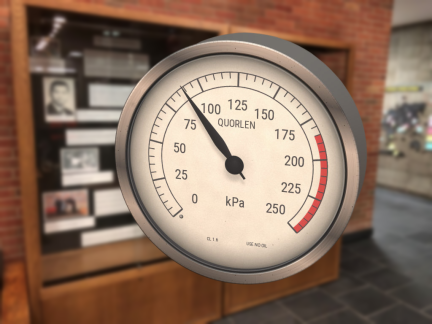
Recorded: 90 kPa
